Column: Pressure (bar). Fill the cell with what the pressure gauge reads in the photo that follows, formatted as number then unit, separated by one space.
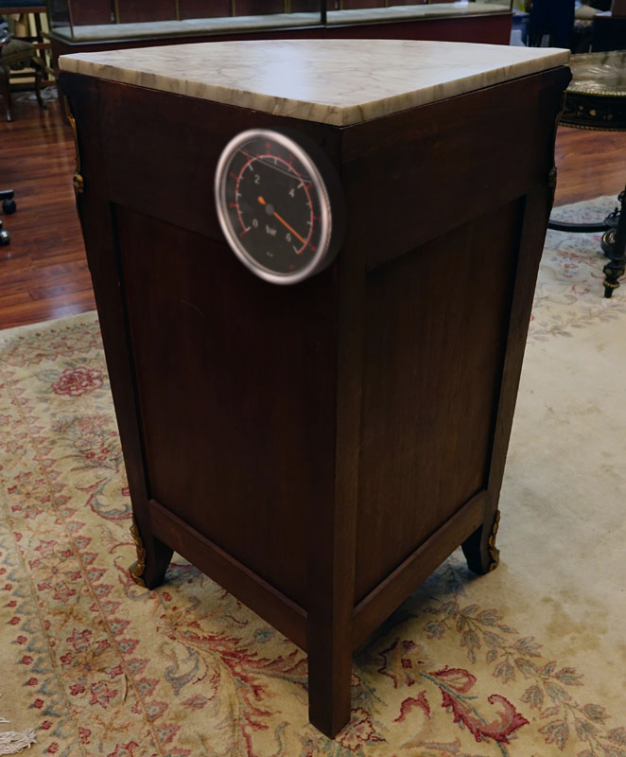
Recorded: 5.5 bar
